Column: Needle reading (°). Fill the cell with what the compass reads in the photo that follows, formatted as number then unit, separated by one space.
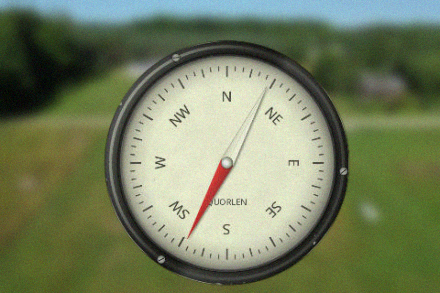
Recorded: 207.5 °
